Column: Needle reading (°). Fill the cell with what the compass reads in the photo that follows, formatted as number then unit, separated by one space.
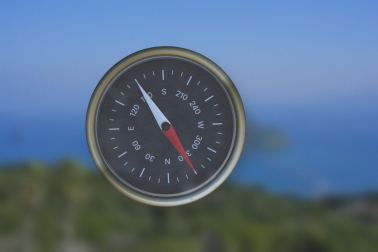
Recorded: 330 °
